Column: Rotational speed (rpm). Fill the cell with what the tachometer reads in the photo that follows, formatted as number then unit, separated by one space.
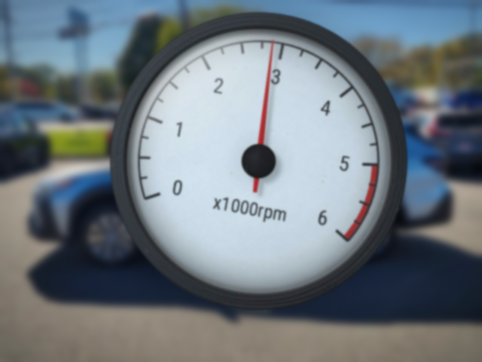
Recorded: 2875 rpm
